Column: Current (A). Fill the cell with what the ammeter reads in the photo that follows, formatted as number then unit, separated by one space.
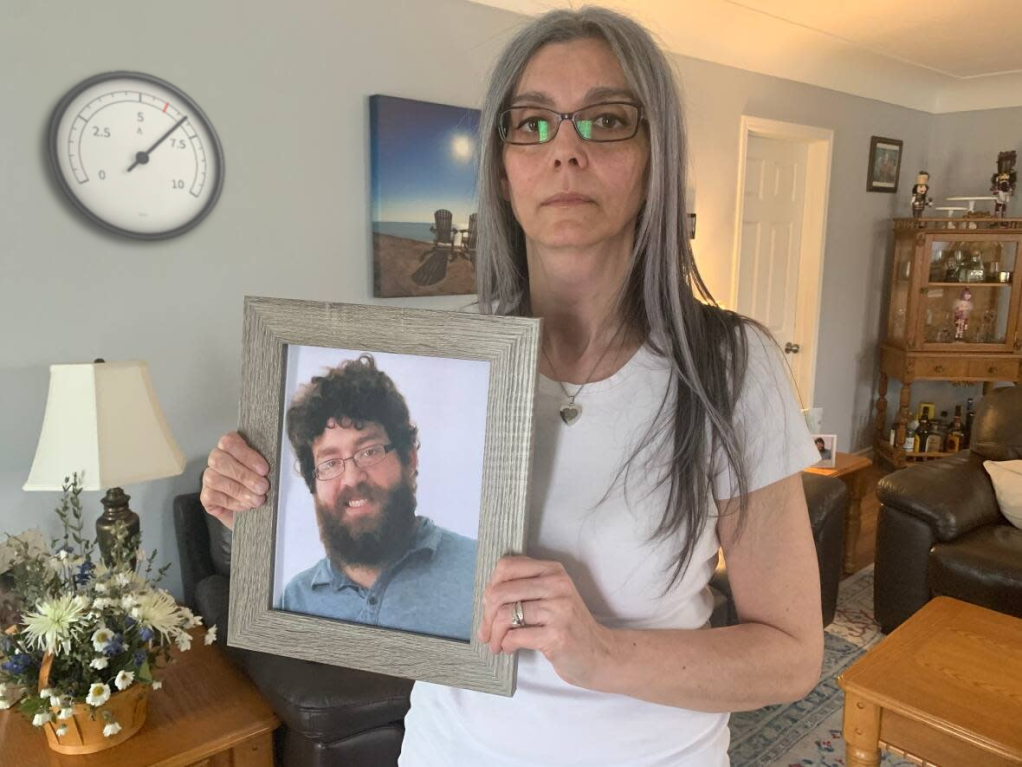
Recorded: 6.75 A
